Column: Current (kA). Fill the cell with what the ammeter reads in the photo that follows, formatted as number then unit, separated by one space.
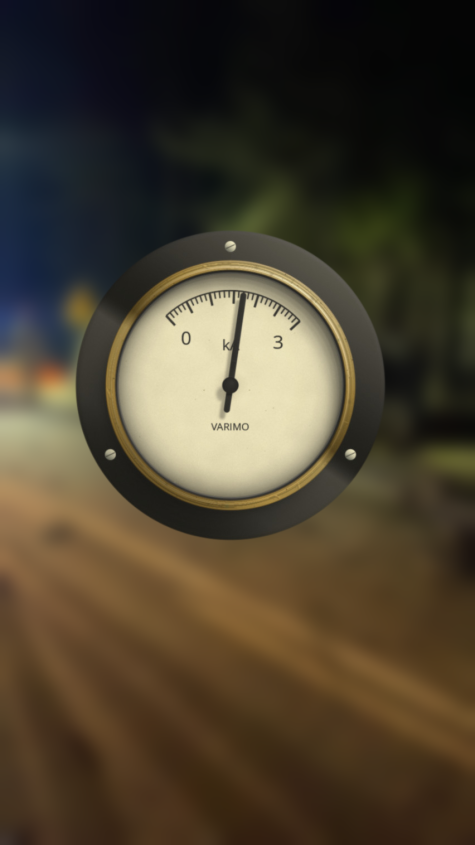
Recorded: 1.7 kA
